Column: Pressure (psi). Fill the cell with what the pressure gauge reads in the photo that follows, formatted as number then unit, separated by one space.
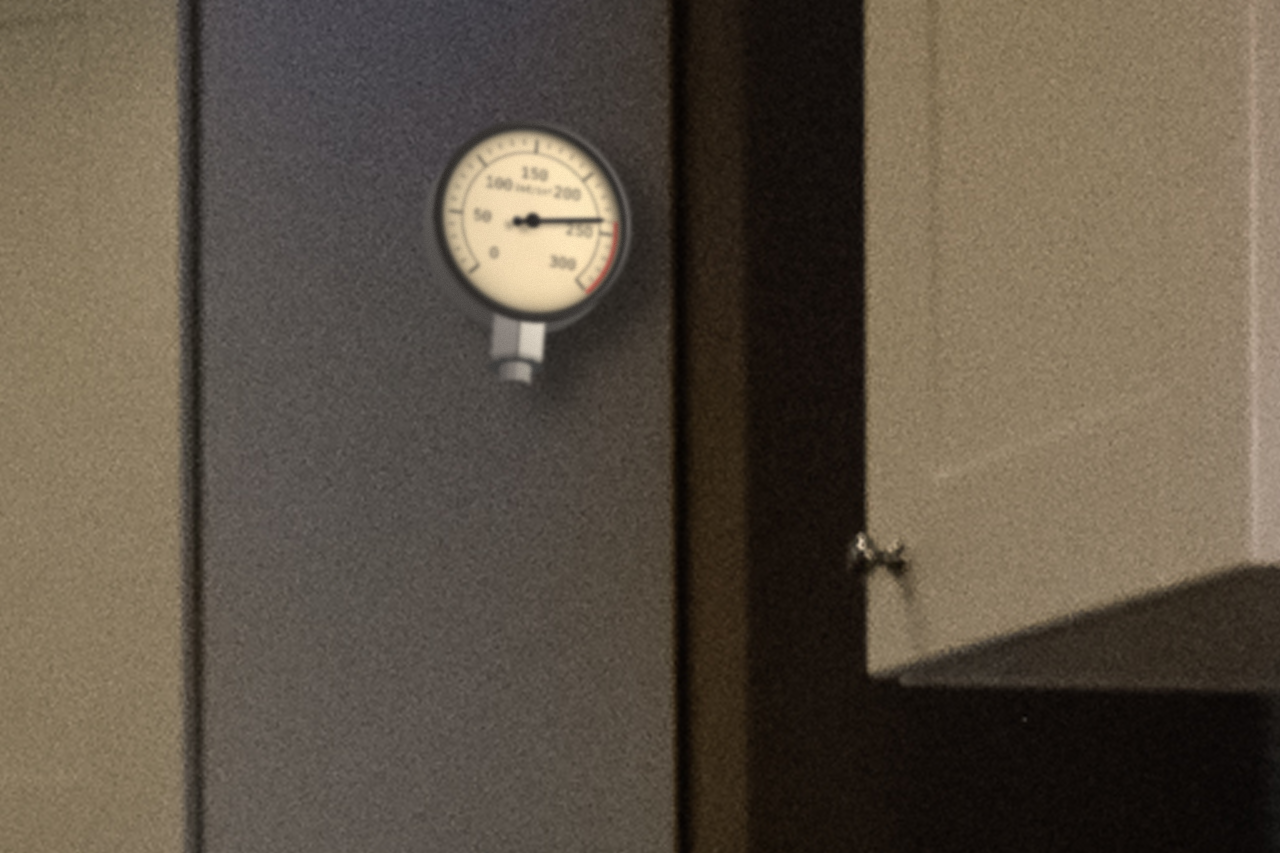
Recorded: 240 psi
